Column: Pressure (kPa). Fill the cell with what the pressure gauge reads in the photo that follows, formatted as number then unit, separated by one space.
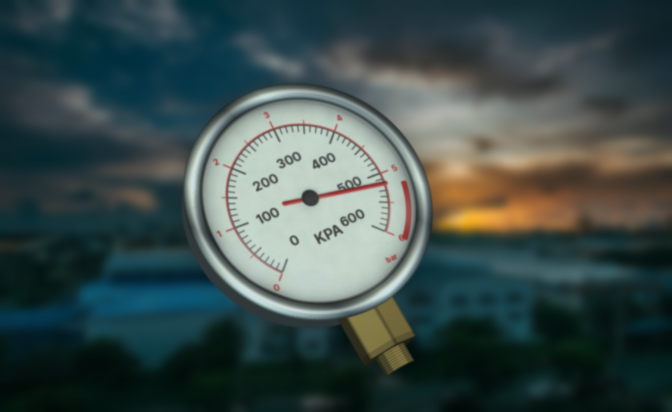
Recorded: 520 kPa
